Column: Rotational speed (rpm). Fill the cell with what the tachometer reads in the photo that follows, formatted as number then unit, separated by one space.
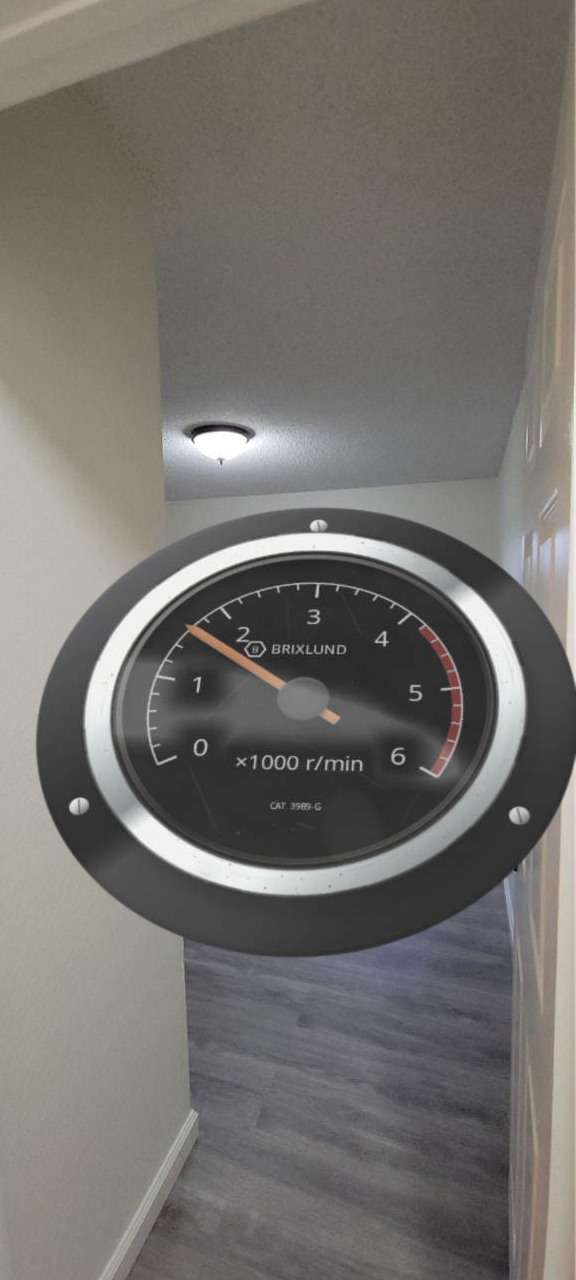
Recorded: 1600 rpm
